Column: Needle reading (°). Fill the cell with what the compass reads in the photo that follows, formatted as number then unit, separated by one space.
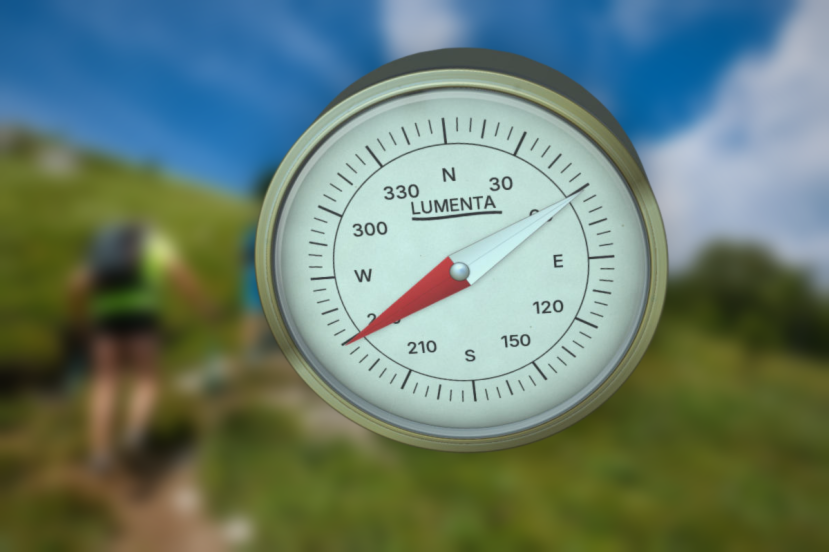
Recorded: 240 °
